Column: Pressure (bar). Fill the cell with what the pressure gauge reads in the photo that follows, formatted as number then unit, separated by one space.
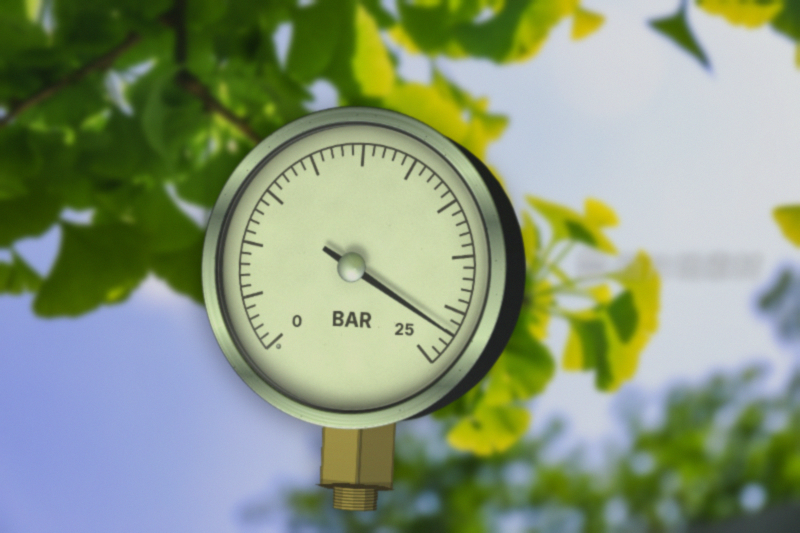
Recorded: 23.5 bar
